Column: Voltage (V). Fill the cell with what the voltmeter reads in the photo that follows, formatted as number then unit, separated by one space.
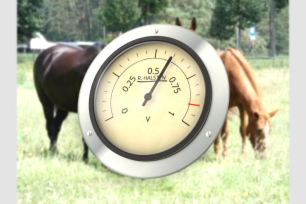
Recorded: 0.6 V
